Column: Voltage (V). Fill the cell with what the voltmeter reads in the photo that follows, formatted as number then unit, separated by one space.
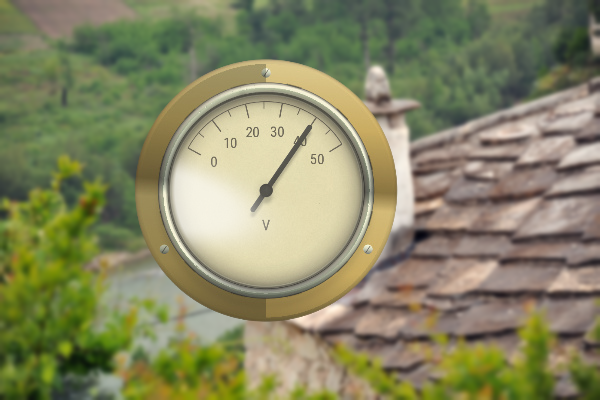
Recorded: 40 V
